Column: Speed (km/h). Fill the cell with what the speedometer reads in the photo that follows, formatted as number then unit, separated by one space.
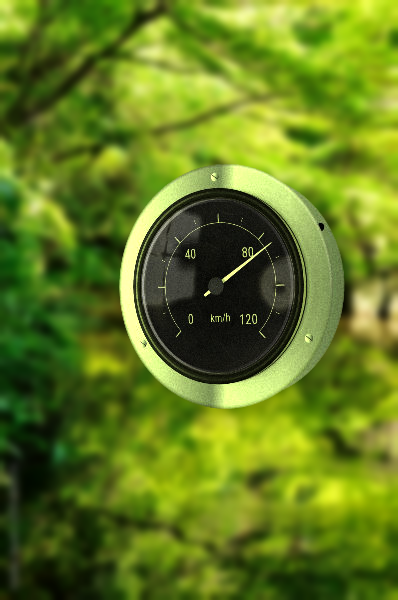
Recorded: 85 km/h
